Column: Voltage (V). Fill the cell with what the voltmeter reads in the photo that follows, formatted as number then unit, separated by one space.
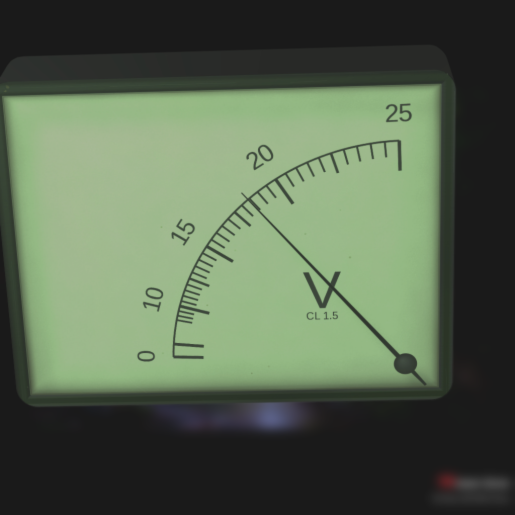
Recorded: 18.5 V
